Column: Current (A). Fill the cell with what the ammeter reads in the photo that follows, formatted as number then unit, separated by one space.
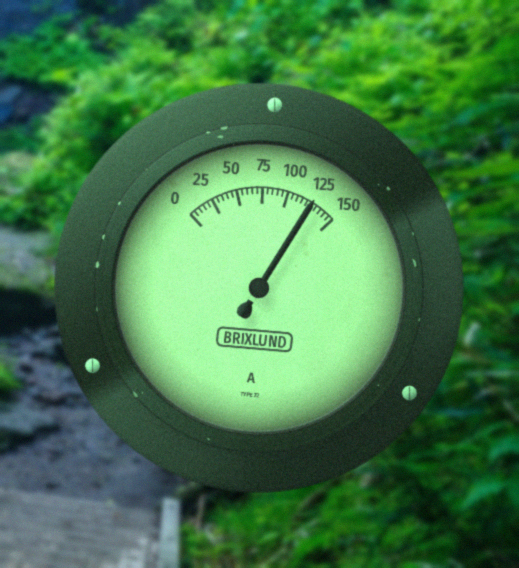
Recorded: 125 A
